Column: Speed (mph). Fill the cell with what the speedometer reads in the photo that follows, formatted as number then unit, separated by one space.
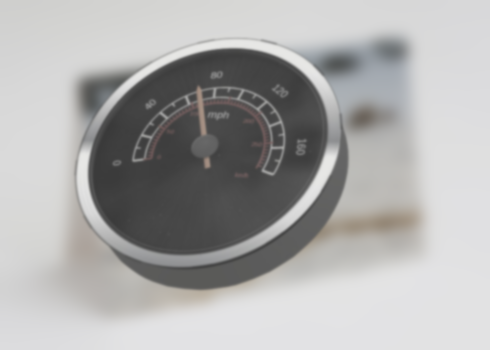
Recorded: 70 mph
